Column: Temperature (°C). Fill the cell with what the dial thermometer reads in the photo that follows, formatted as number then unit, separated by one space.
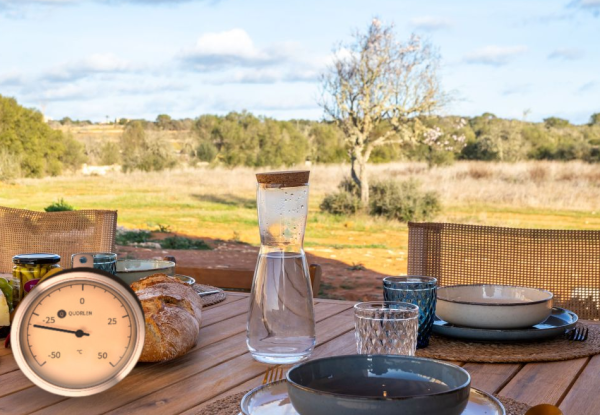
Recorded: -30 °C
